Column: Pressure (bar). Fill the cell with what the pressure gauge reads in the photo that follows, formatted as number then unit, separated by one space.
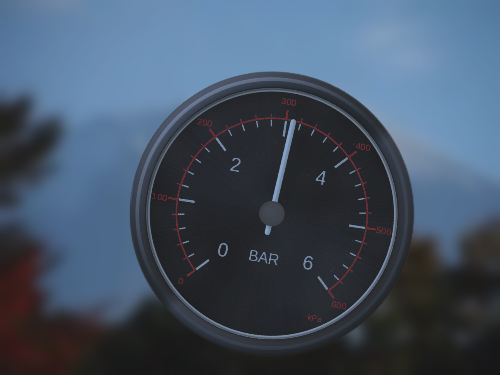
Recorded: 3.1 bar
